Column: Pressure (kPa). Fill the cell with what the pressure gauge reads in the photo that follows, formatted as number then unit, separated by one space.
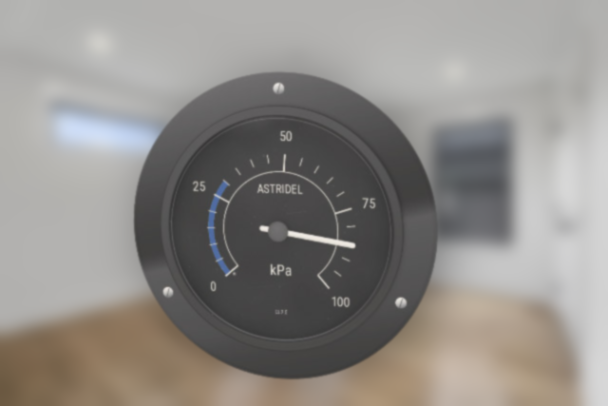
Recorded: 85 kPa
